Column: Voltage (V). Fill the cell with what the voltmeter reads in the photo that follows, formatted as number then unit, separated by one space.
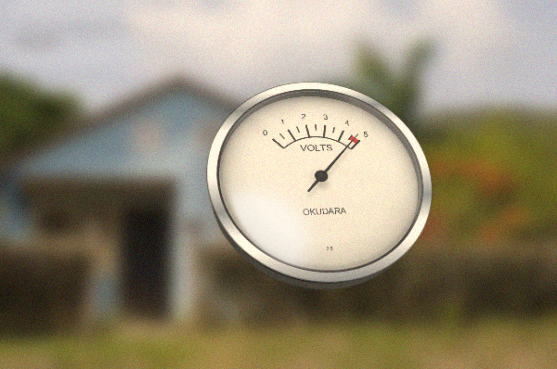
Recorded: 4.75 V
